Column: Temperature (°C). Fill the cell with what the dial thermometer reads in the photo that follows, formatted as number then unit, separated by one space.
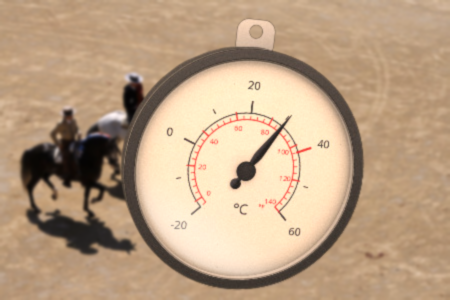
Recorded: 30 °C
